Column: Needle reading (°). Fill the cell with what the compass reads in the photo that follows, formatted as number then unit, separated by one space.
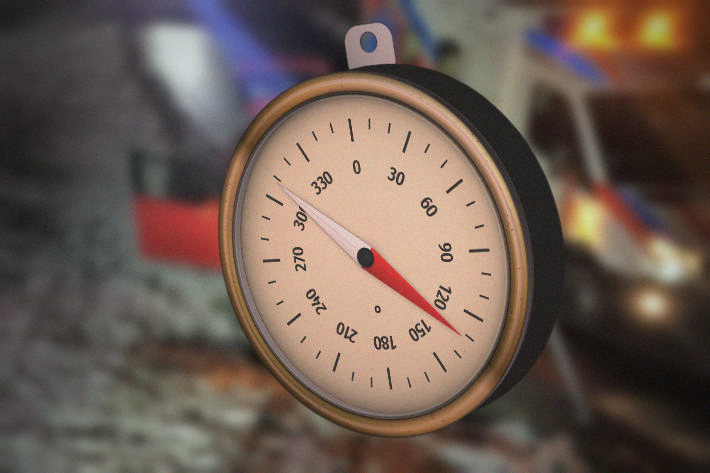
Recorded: 130 °
